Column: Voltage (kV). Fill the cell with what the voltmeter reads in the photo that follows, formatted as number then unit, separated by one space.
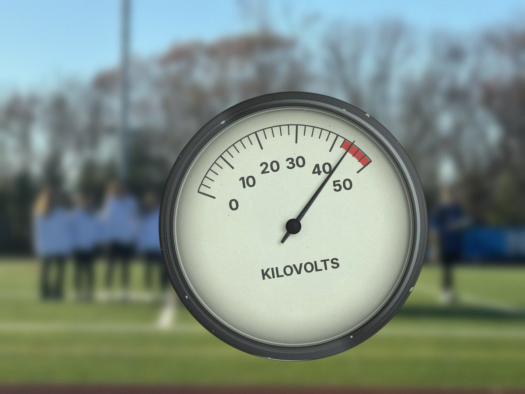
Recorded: 44 kV
